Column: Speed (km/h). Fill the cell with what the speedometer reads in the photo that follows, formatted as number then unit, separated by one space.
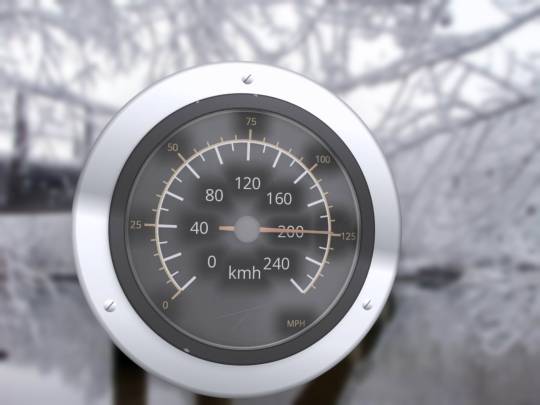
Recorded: 200 km/h
